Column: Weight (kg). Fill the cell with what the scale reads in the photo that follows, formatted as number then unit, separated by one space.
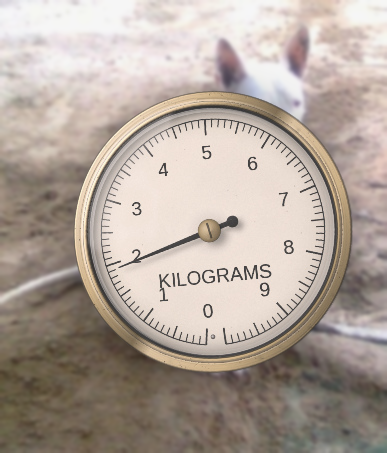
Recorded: 1.9 kg
